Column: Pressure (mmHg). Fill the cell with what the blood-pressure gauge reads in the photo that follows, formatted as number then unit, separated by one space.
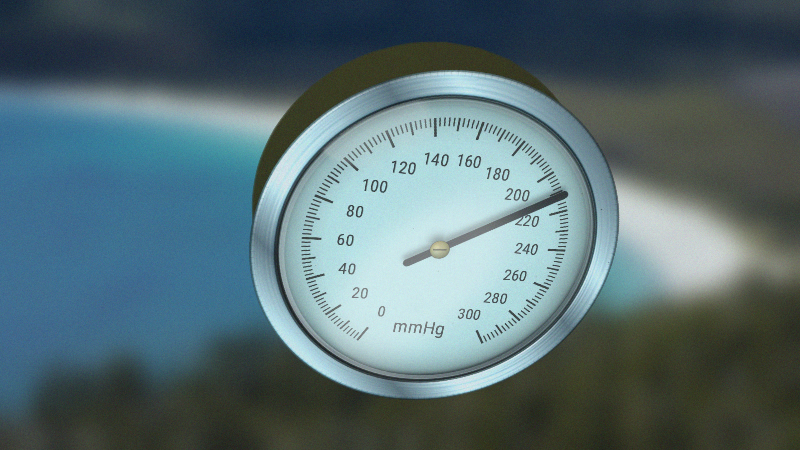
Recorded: 210 mmHg
